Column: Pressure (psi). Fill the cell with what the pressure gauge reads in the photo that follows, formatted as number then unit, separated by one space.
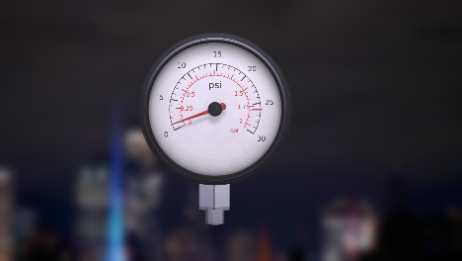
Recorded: 1 psi
